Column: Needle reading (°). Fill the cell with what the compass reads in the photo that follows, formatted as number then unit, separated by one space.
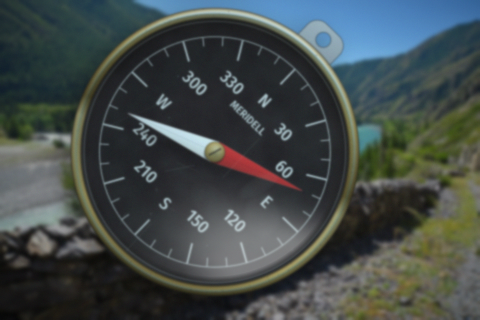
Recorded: 70 °
